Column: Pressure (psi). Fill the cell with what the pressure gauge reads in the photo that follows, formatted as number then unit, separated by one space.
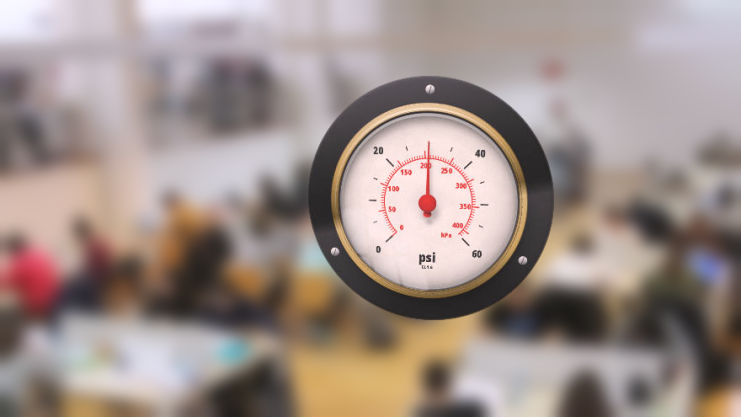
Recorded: 30 psi
